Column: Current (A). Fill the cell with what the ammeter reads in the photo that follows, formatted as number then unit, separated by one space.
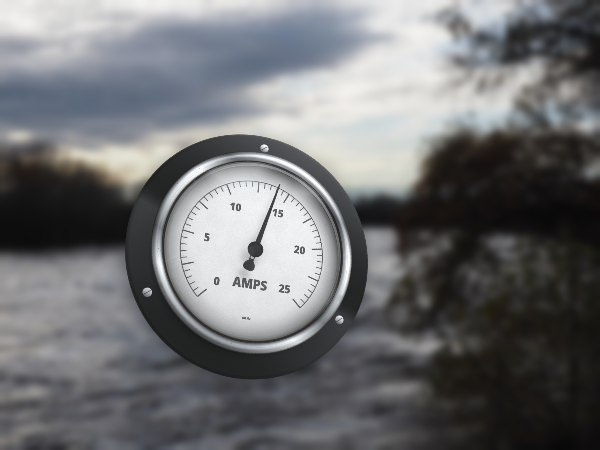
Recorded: 14 A
